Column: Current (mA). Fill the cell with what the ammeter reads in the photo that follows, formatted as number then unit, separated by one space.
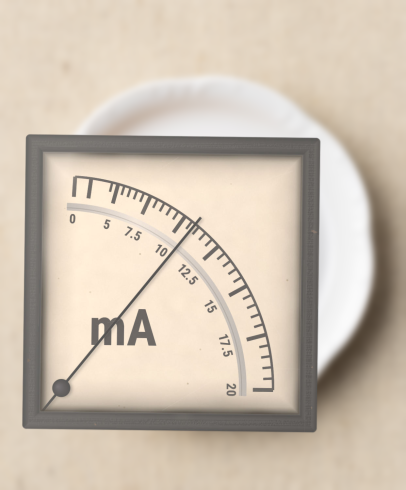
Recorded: 10.75 mA
